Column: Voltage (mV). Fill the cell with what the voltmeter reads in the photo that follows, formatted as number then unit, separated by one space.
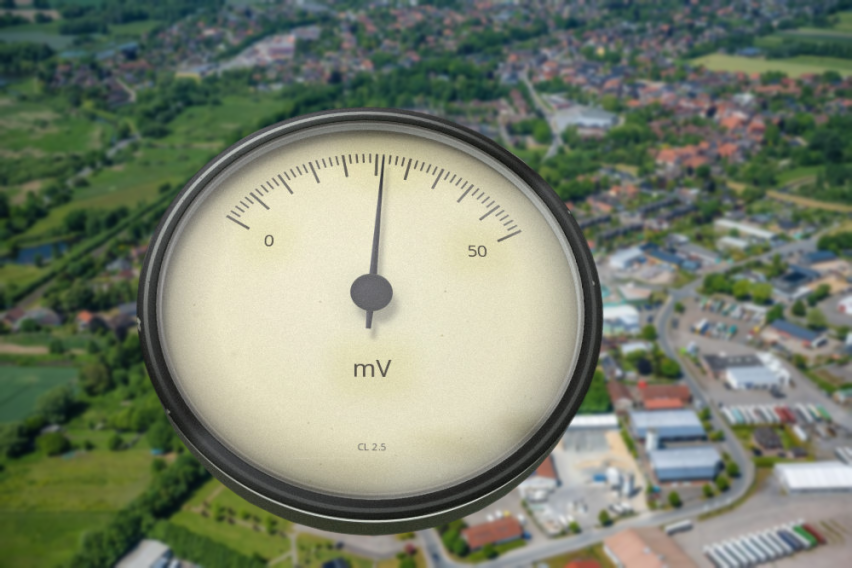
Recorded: 26 mV
